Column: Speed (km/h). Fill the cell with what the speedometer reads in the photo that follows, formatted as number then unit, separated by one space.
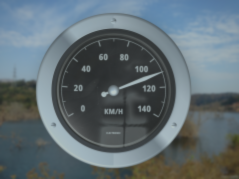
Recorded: 110 km/h
